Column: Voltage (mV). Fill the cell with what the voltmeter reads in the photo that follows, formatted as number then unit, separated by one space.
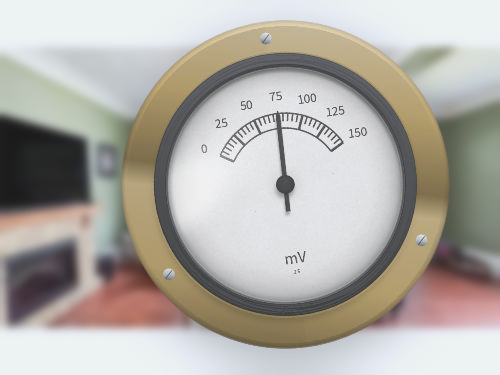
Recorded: 75 mV
